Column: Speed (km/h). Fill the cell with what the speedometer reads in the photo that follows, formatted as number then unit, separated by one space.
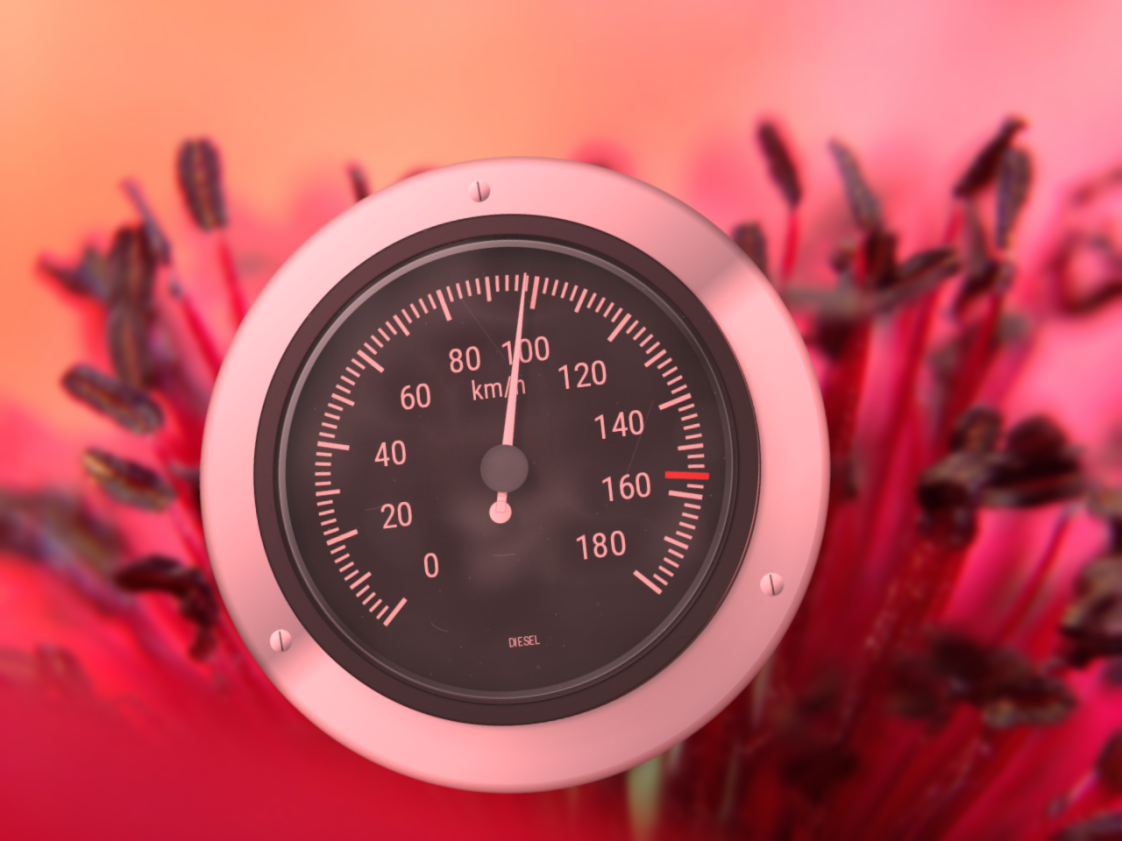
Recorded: 98 km/h
